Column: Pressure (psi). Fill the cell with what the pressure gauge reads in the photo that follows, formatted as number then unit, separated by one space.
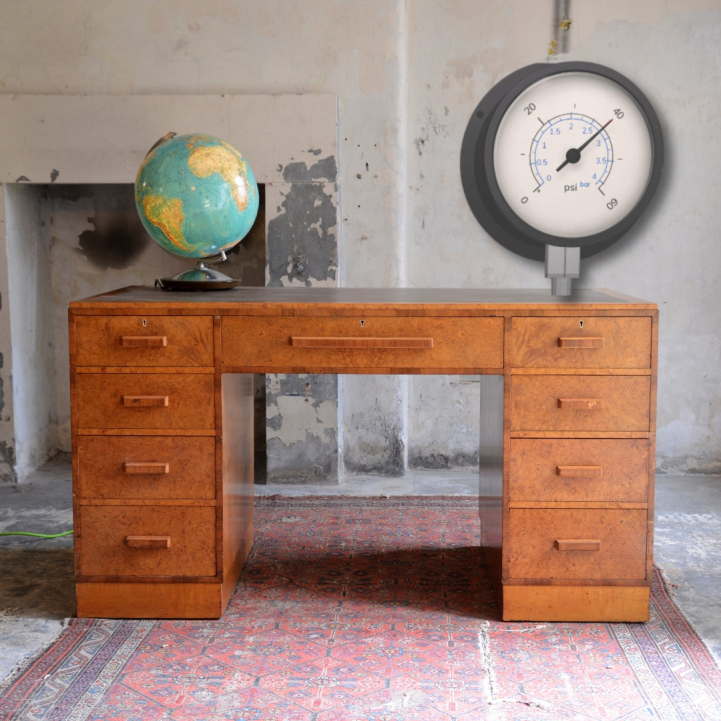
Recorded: 40 psi
